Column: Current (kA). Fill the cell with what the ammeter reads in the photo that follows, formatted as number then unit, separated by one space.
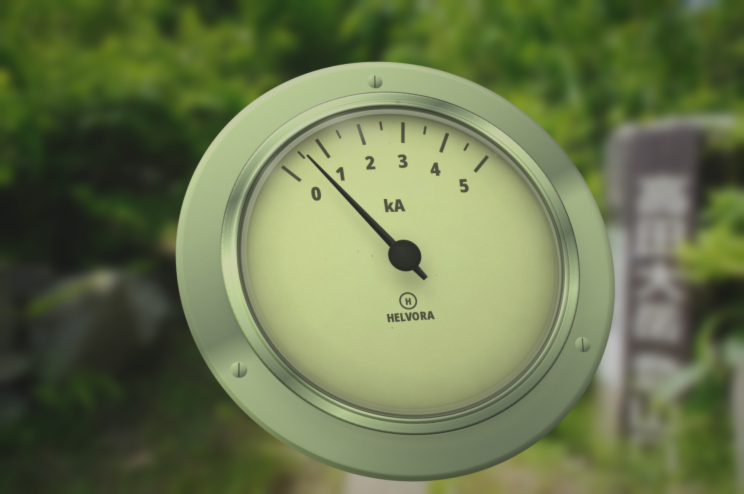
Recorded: 0.5 kA
